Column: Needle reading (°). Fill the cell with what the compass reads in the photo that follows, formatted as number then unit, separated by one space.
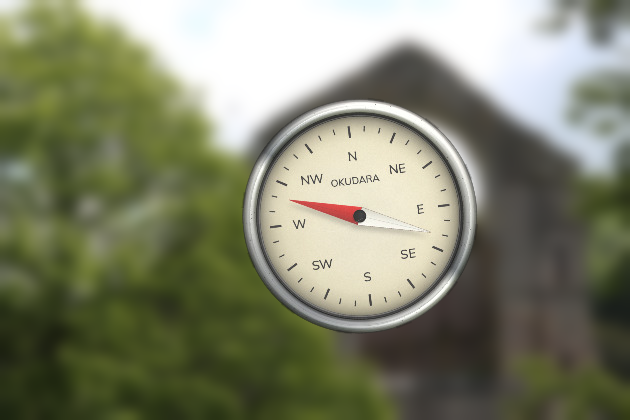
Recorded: 290 °
